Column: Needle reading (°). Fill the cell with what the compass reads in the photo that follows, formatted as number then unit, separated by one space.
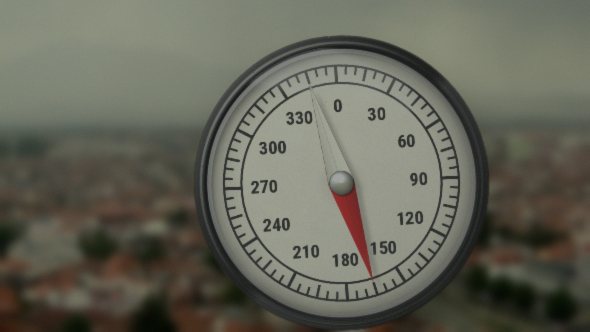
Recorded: 165 °
